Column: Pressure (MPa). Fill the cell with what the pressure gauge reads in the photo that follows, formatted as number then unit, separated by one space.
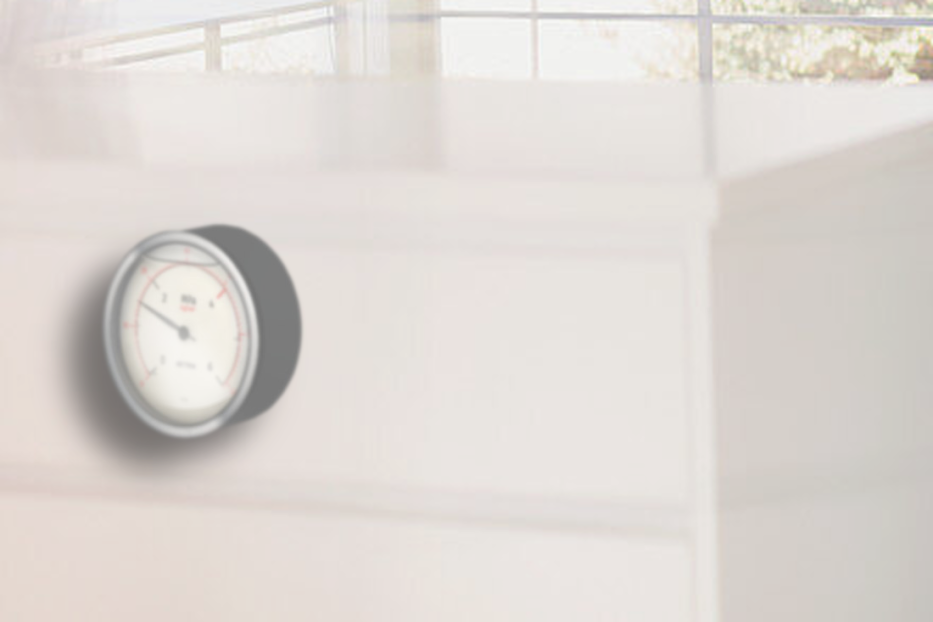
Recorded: 1.5 MPa
